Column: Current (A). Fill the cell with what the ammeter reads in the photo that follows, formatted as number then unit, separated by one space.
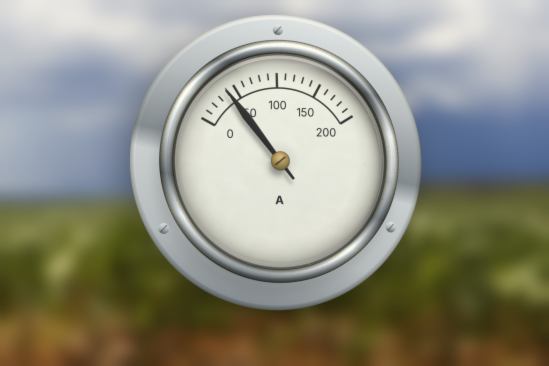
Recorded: 40 A
